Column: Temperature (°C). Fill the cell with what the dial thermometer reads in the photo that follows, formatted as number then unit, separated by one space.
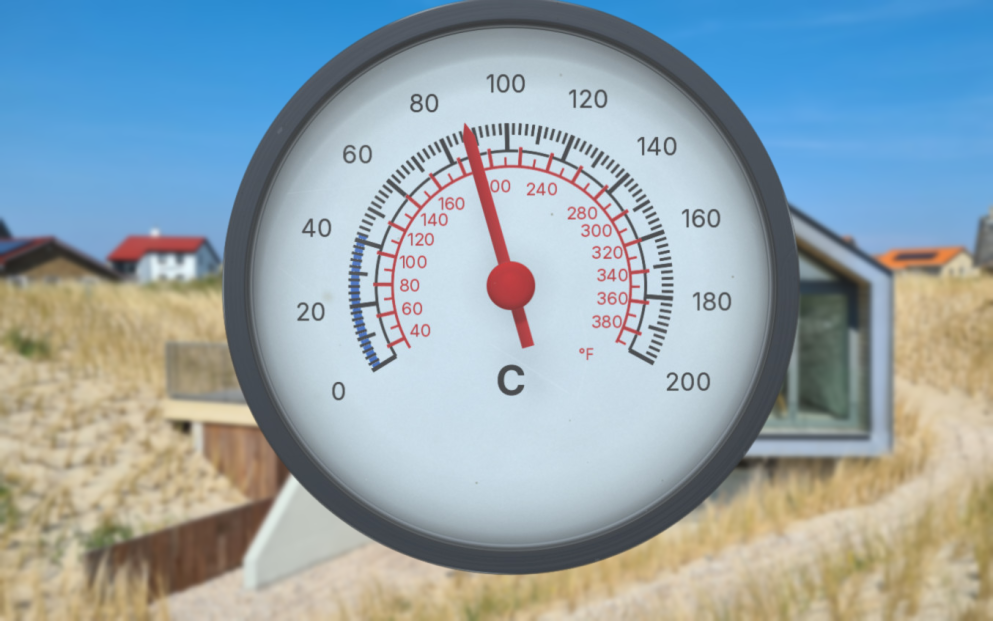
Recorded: 88 °C
